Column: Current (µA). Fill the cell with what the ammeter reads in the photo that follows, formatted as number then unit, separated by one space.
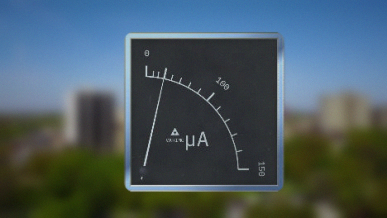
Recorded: 50 µA
